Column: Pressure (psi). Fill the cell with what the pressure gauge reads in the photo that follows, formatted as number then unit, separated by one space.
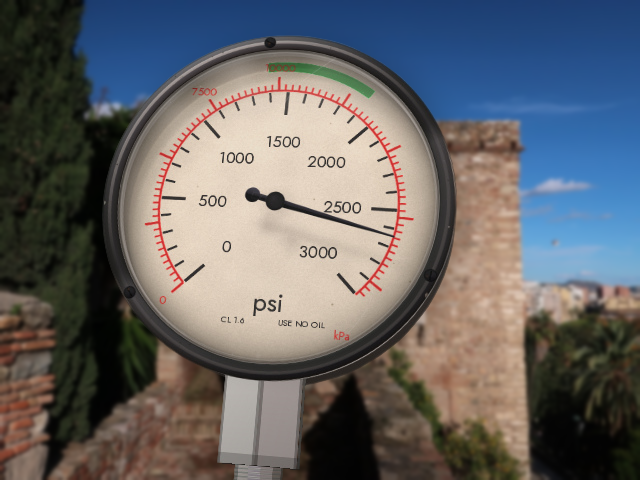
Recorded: 2650 psi
